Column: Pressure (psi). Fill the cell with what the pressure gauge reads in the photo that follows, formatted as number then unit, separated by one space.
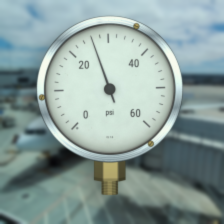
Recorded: 26 psi
